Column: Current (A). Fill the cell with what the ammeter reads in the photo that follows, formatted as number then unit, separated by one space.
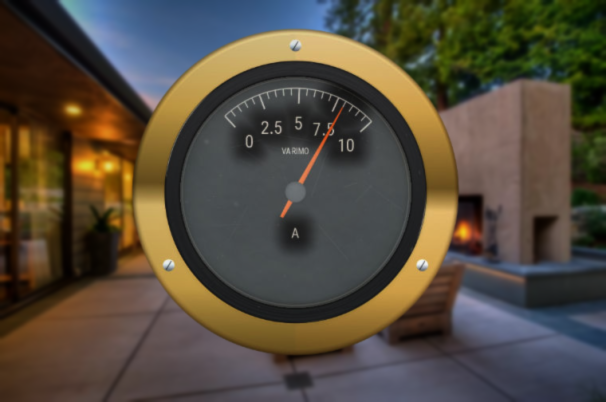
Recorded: 8 A
